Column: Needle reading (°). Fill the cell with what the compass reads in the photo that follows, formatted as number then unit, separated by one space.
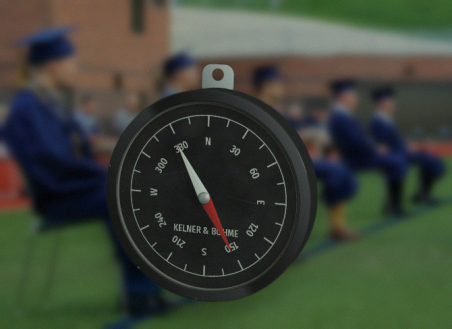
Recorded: 150 °
